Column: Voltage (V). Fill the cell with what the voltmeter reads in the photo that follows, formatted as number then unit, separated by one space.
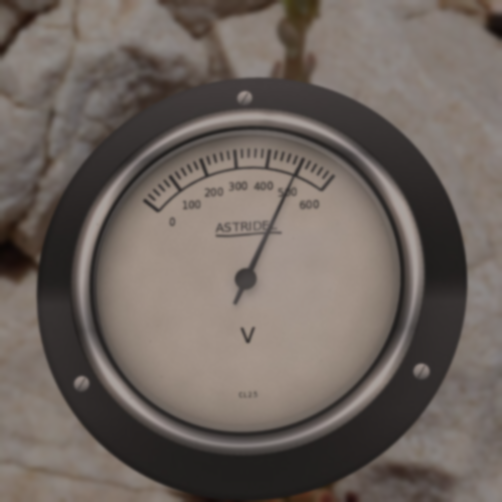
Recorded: 500 V
